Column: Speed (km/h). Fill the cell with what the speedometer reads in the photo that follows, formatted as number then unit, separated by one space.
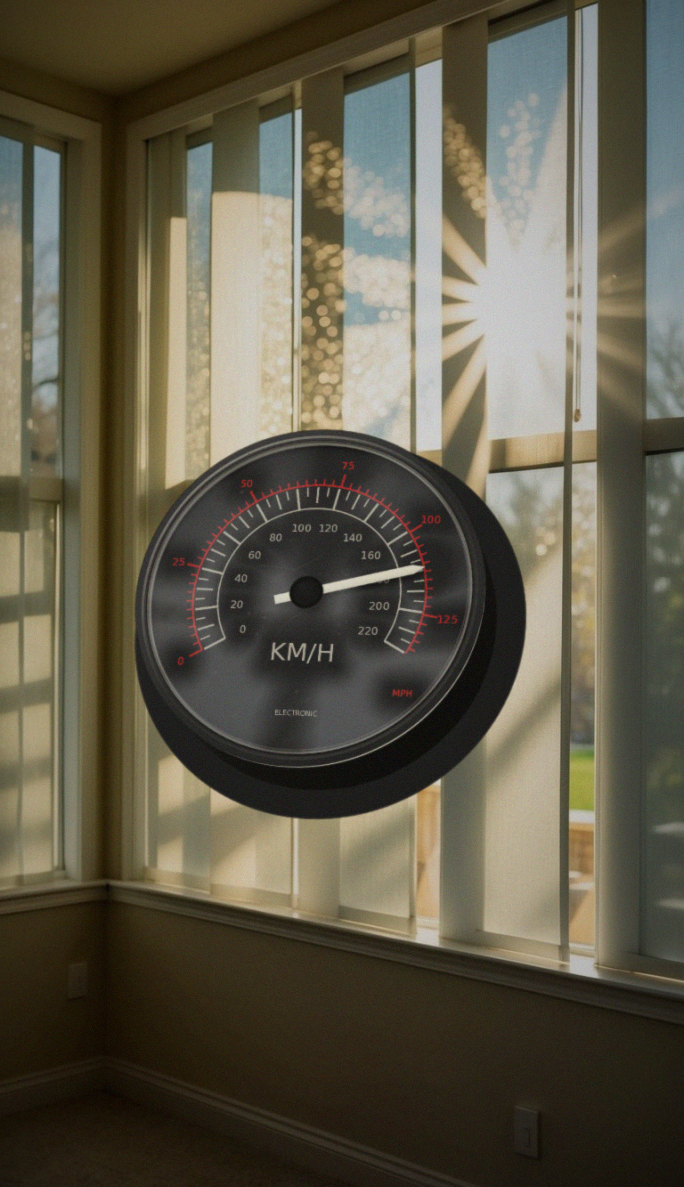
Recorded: 180 km/h
